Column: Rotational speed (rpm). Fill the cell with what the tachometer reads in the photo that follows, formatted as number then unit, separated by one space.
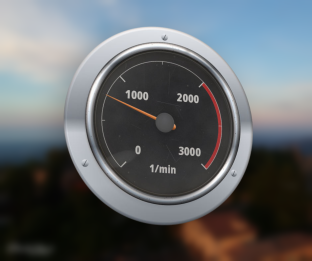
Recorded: 750 rpm
